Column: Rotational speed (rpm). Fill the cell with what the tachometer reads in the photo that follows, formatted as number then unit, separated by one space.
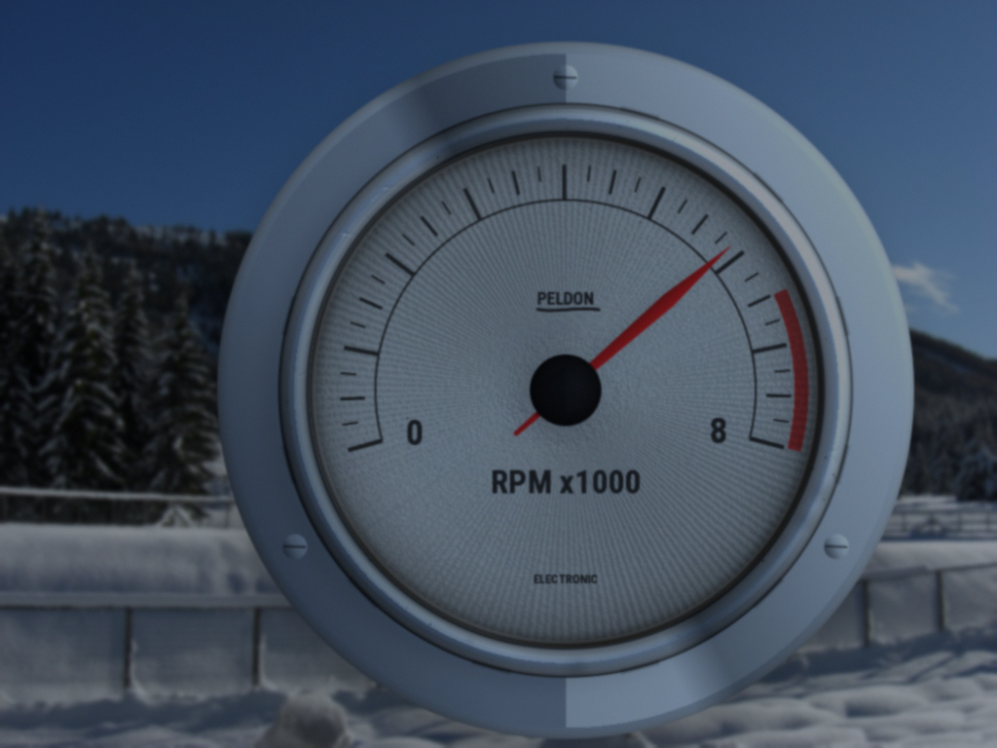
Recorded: 5875 rpm
